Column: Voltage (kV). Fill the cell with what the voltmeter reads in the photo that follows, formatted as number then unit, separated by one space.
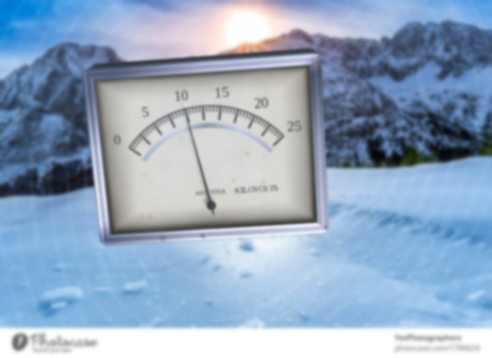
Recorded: 10 kV
